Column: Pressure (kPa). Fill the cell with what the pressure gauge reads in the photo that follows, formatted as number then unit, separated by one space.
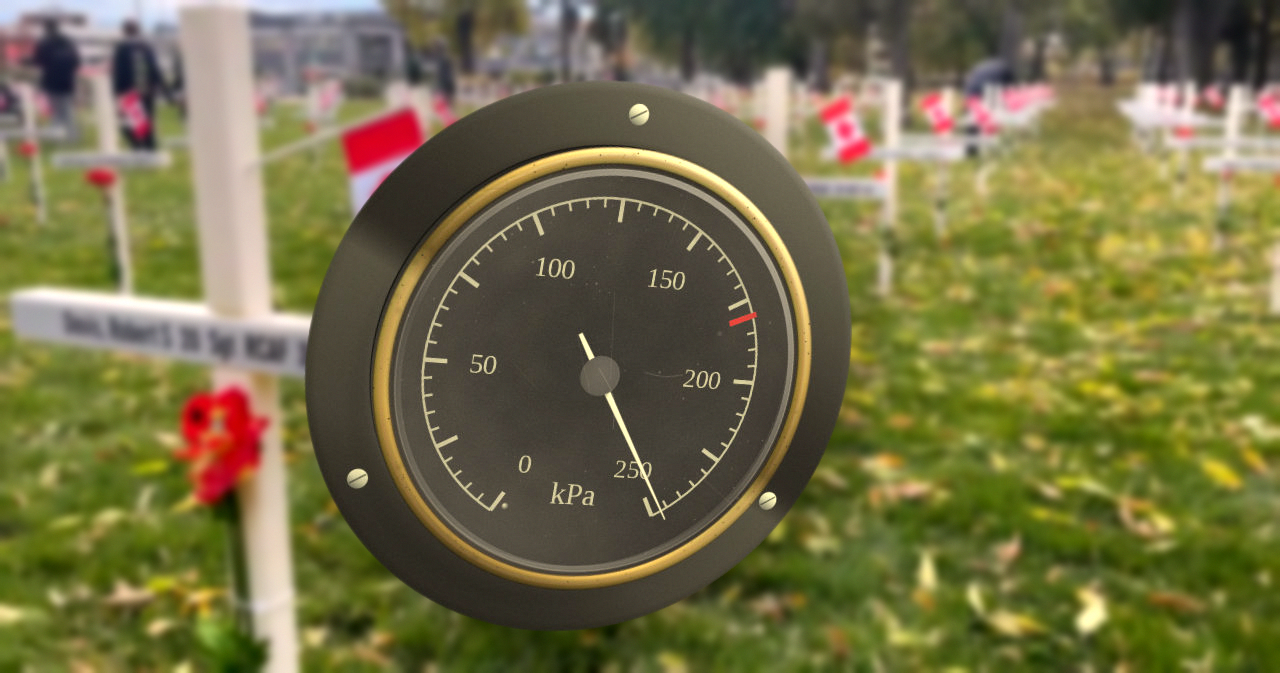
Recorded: 247.5 kPa
